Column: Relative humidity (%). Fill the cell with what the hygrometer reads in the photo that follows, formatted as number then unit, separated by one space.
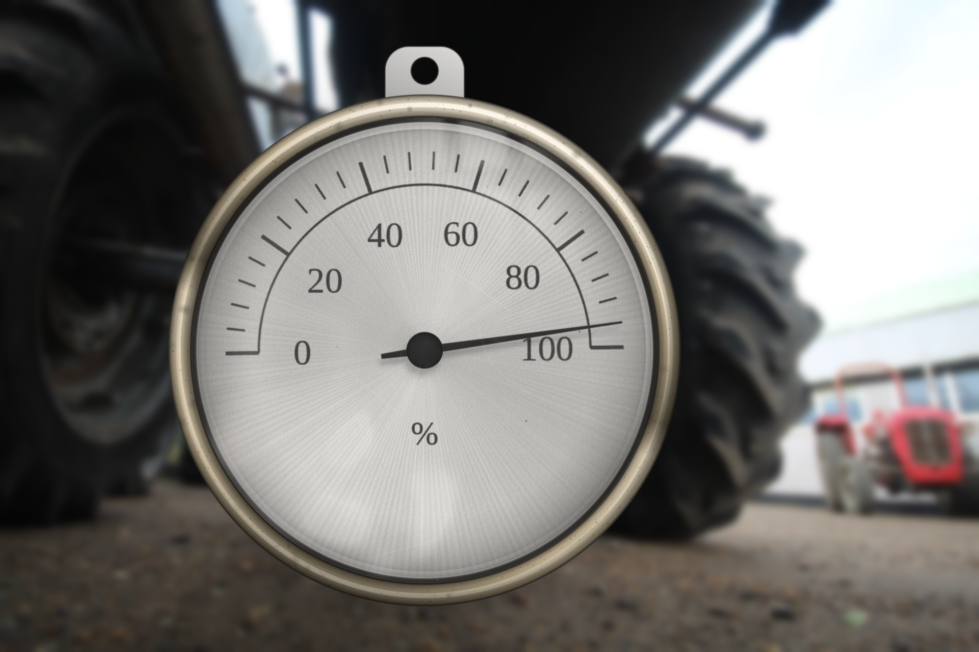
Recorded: 96 %
